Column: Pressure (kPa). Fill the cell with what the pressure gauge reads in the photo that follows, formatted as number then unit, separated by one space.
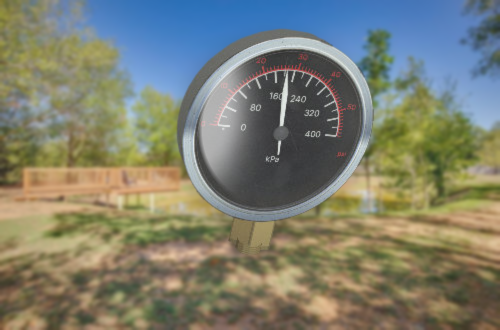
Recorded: 180 kPa
